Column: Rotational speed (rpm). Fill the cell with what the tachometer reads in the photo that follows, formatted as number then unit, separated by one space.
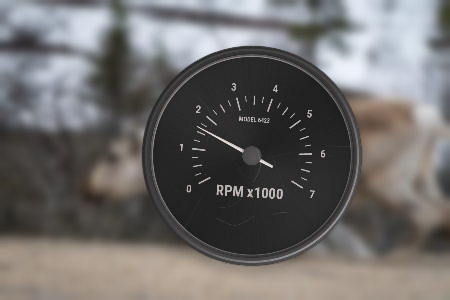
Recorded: 1625 rpm
